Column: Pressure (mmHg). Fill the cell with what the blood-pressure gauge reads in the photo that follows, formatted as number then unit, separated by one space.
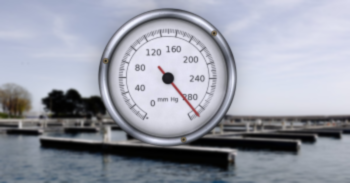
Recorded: 290 mmHg
